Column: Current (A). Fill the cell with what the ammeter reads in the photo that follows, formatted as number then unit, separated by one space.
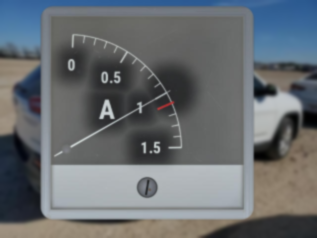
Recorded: 1 A
